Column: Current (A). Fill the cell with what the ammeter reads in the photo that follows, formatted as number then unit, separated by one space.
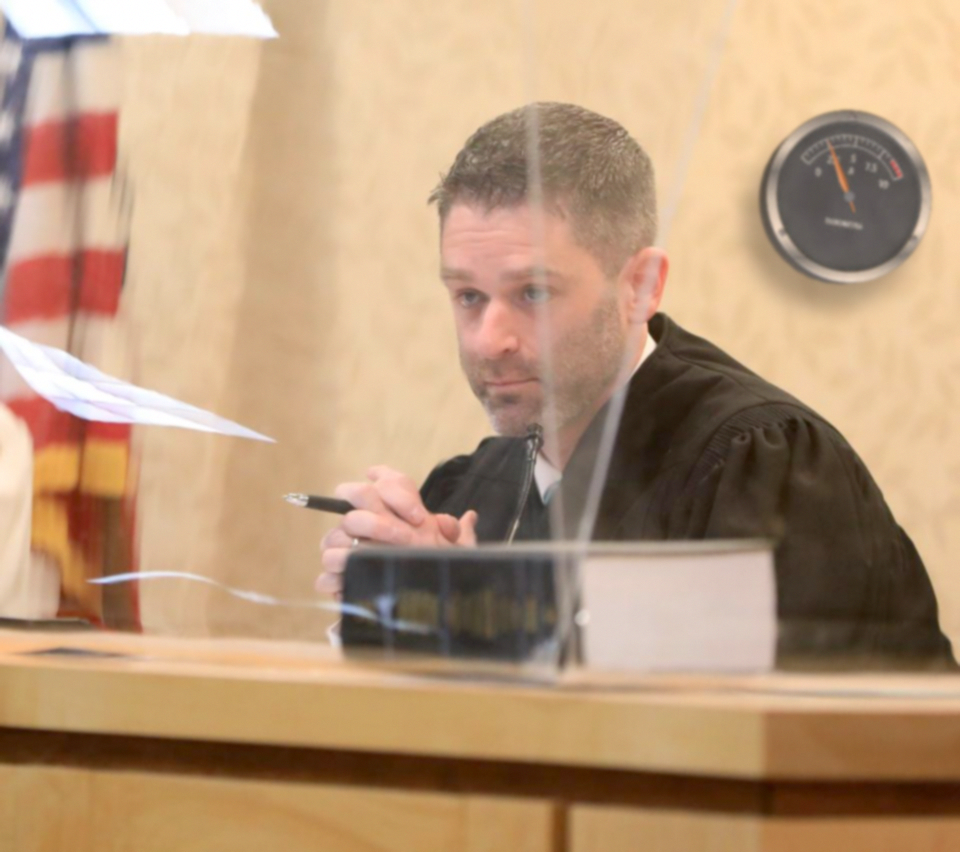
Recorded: 2.5 A
